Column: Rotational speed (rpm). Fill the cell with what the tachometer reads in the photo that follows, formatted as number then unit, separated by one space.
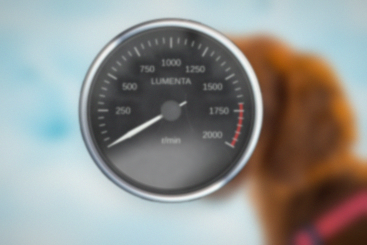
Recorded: 0 rpm
